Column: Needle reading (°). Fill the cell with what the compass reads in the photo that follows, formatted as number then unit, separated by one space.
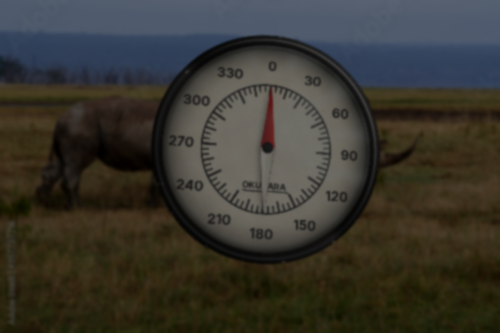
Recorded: 0 °
